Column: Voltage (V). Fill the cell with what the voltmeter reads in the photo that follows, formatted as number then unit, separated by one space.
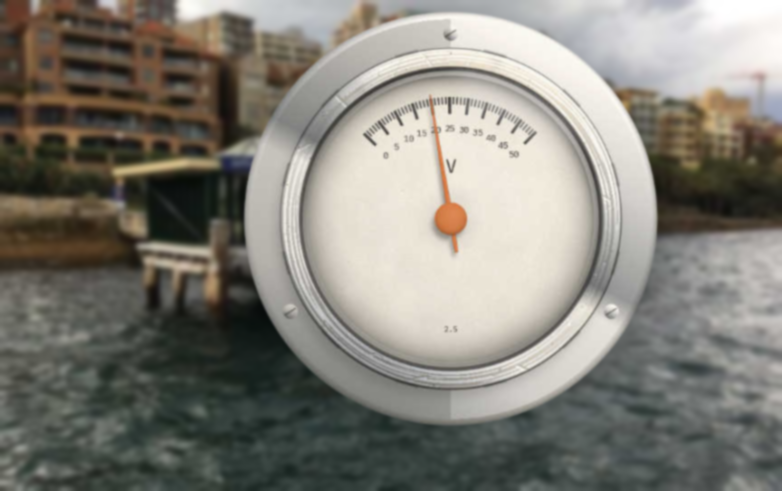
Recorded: 20 V
